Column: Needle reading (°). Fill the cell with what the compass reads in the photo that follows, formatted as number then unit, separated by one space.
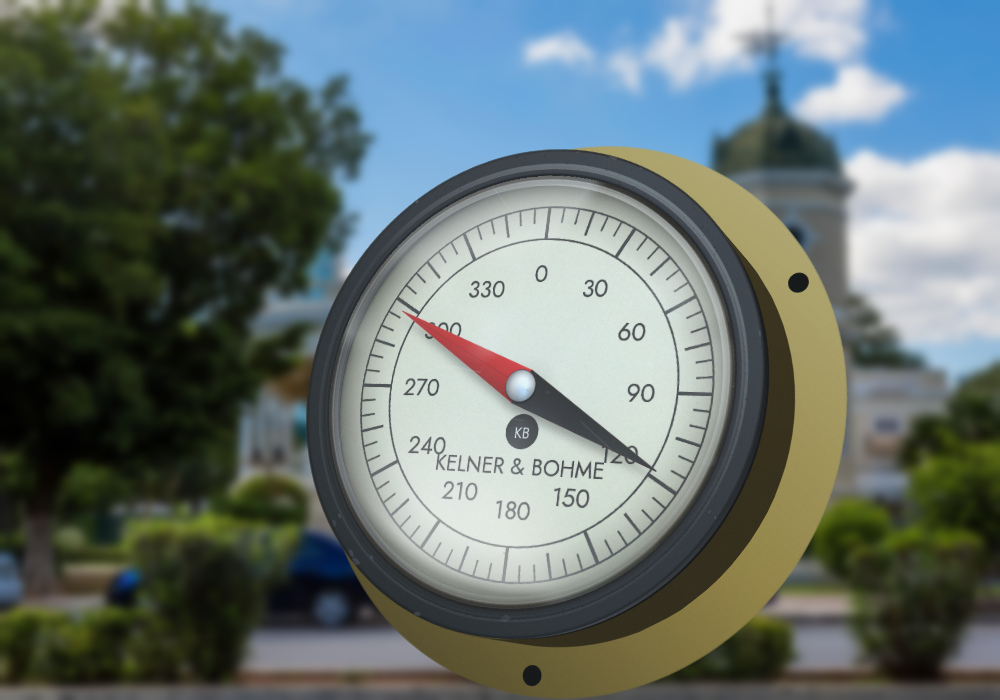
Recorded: 297.5 °
